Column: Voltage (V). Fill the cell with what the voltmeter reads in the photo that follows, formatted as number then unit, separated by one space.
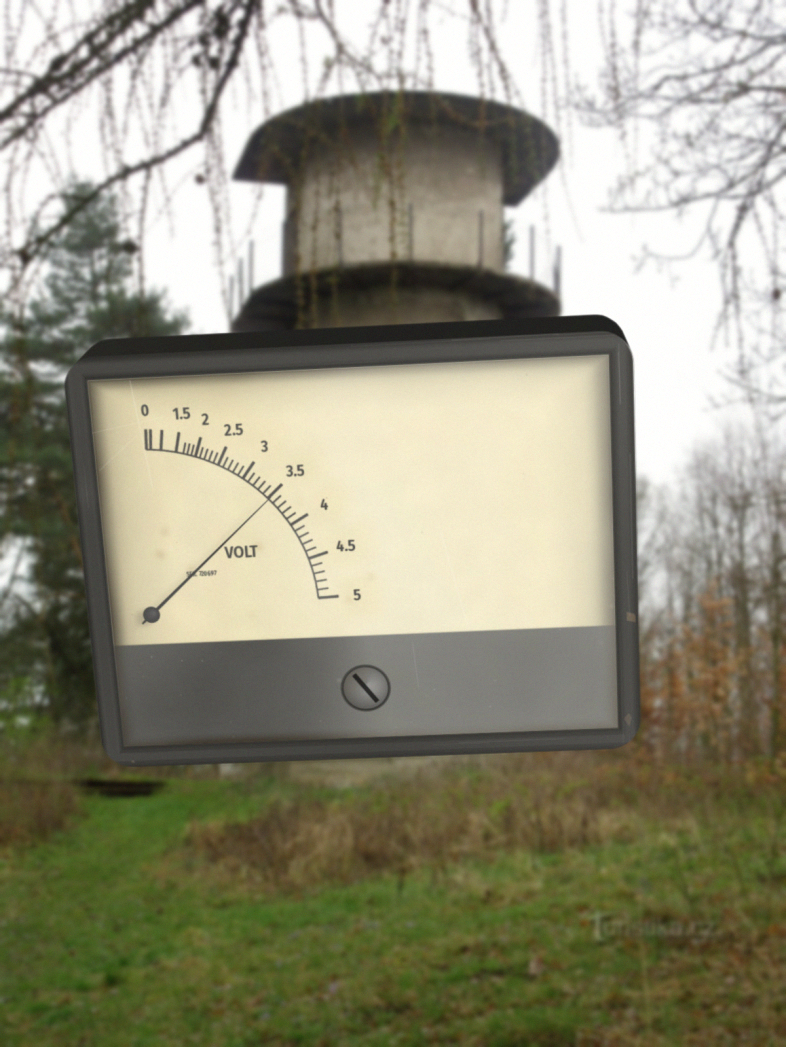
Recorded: 3.5 V
